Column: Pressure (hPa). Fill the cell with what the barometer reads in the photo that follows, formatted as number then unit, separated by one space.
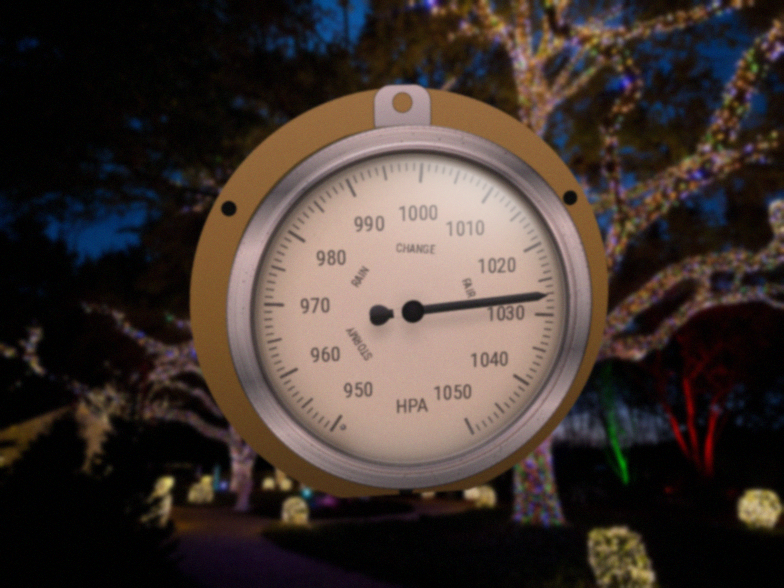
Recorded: 1027 hPa
